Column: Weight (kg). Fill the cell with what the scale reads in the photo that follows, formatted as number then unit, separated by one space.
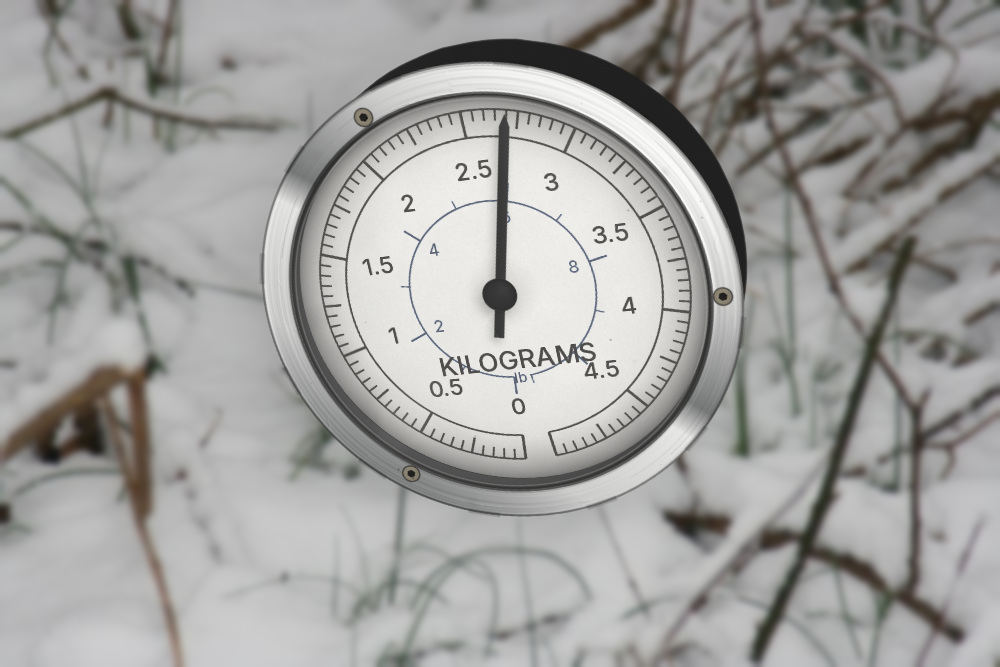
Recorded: 2.7 kg
